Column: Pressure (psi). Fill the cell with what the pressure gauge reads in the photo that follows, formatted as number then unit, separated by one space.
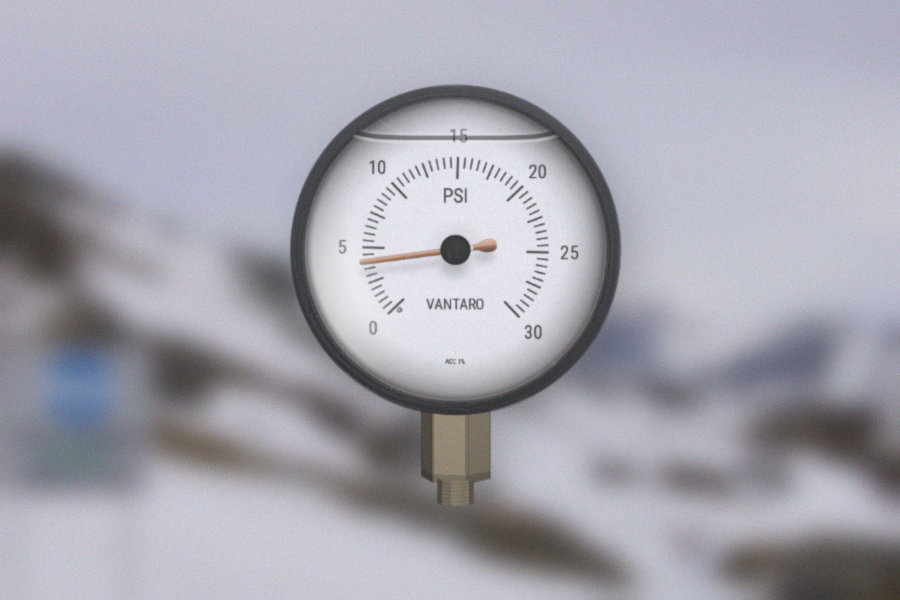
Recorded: 4 psi
